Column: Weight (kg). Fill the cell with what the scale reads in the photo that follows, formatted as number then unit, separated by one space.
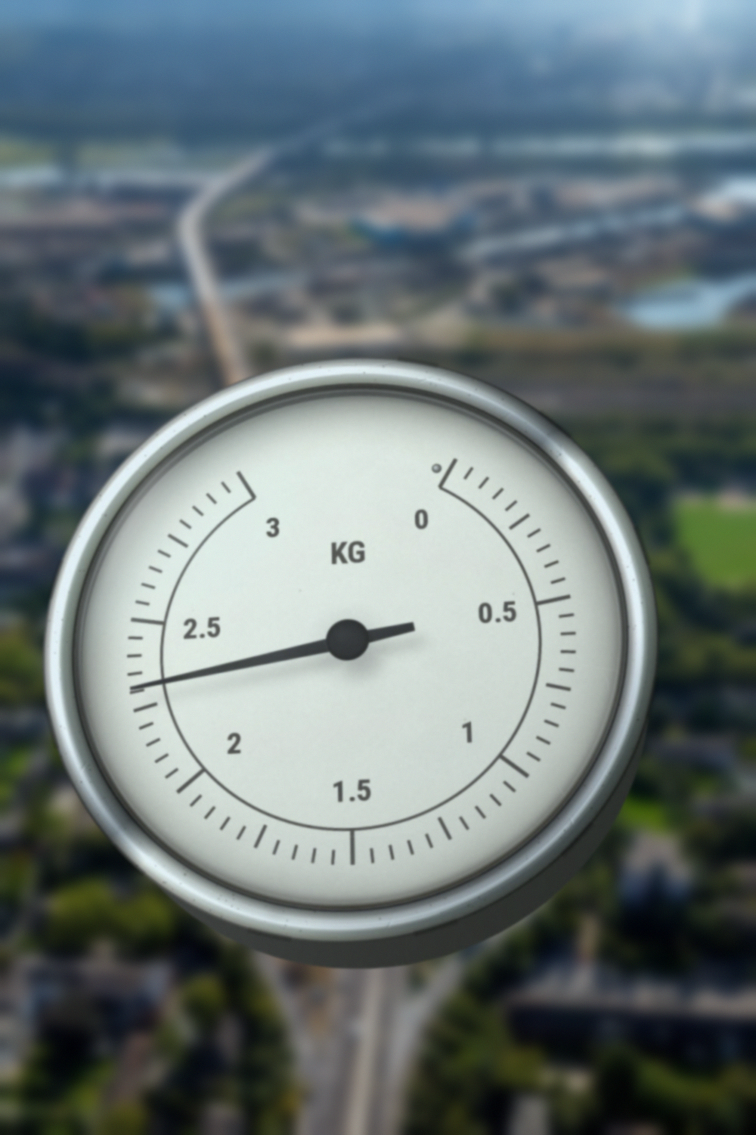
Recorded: 2.3 kg
